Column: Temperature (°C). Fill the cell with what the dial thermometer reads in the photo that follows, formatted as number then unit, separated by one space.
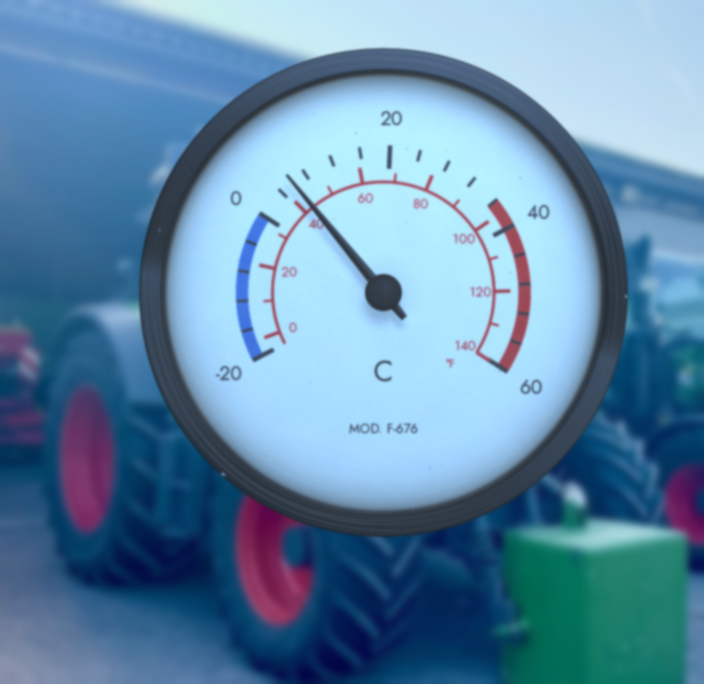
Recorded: 6 °C
